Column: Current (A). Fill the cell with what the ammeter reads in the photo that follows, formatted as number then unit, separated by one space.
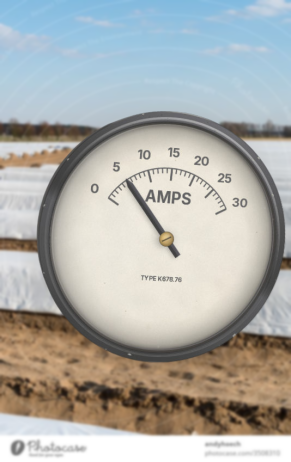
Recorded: 5 A
